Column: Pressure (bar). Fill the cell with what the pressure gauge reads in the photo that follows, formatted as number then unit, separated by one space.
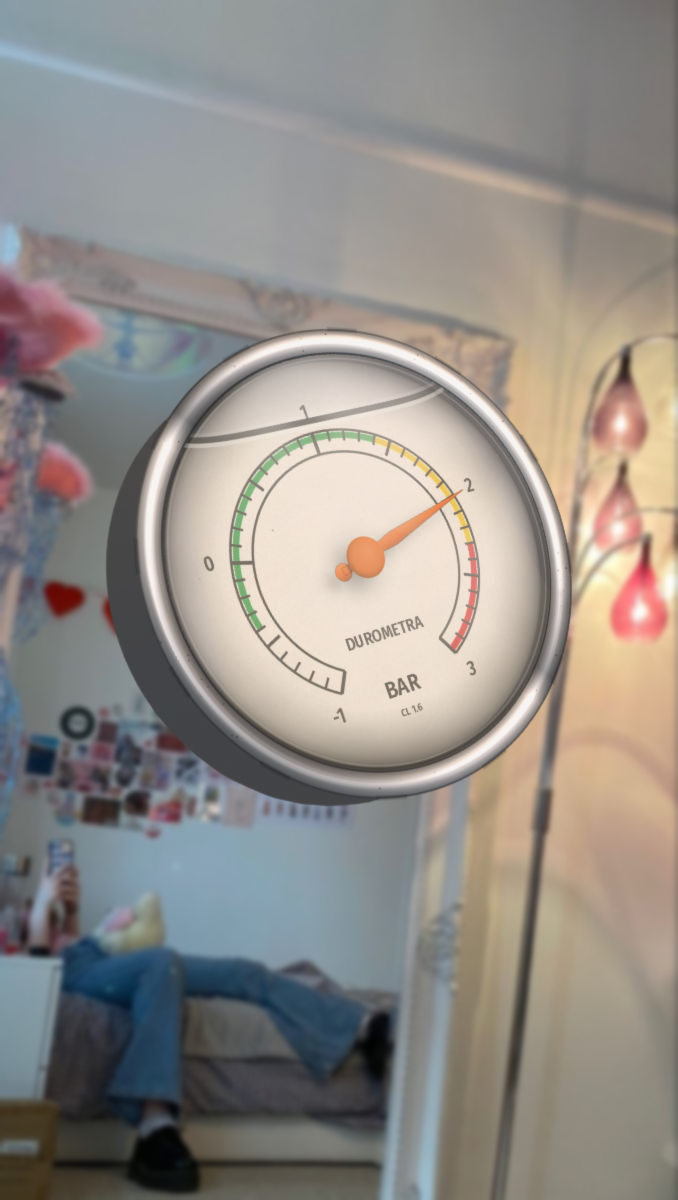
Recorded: 2 bar
